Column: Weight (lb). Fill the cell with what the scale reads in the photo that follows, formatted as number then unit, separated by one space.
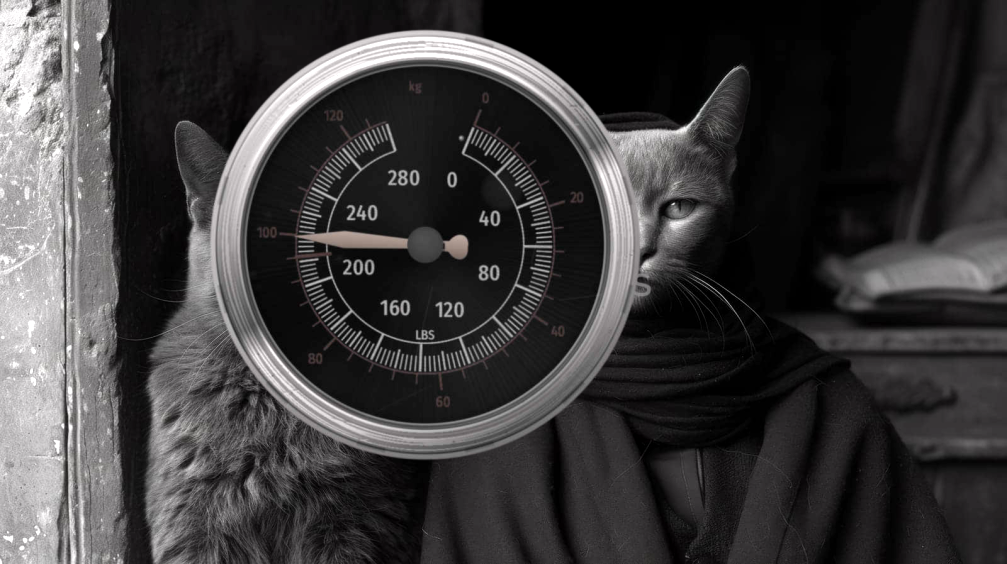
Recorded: 220 lb
